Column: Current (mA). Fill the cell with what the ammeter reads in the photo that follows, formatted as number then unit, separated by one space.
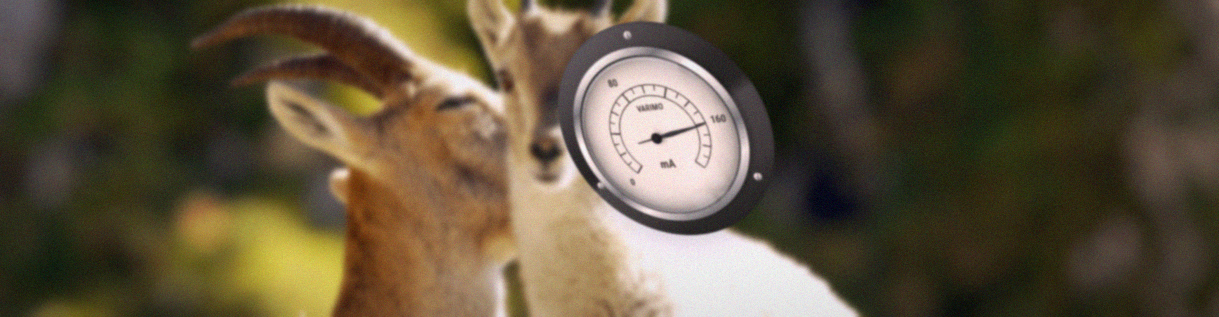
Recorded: 160 mA
